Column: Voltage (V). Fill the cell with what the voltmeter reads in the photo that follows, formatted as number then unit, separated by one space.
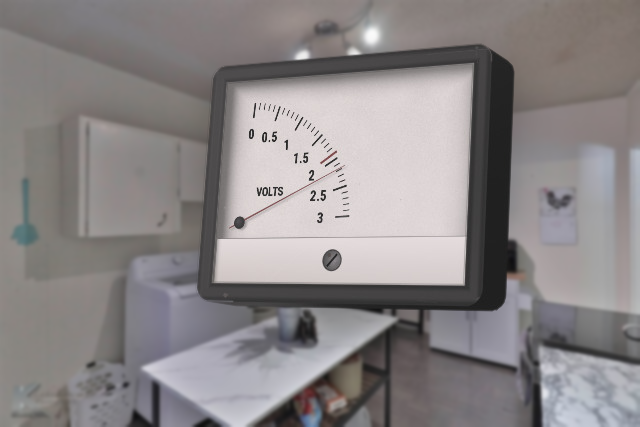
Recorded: 2.2 V
